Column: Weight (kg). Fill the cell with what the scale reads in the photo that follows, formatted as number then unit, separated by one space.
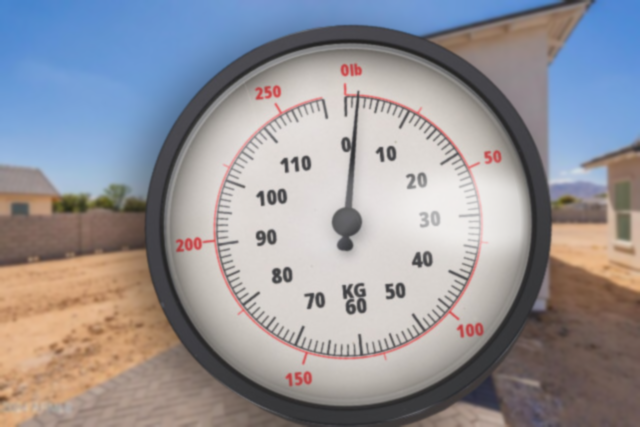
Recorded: 2 kg
